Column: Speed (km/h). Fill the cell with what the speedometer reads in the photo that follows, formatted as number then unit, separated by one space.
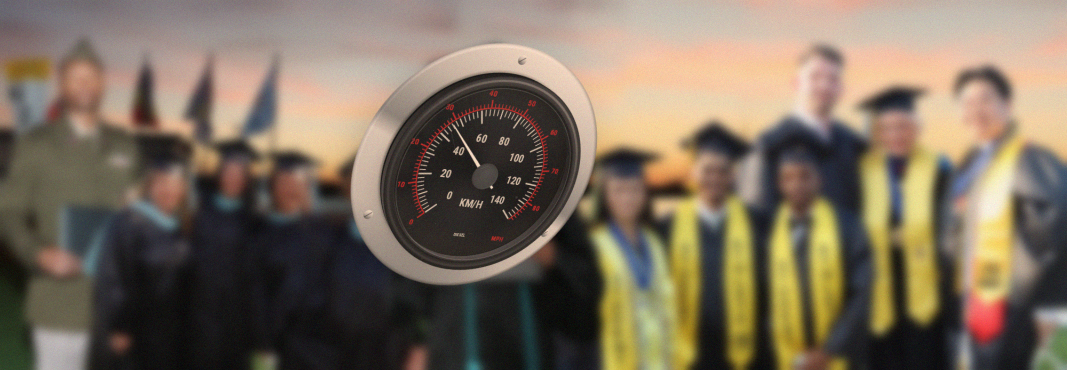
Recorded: 46 km/h
